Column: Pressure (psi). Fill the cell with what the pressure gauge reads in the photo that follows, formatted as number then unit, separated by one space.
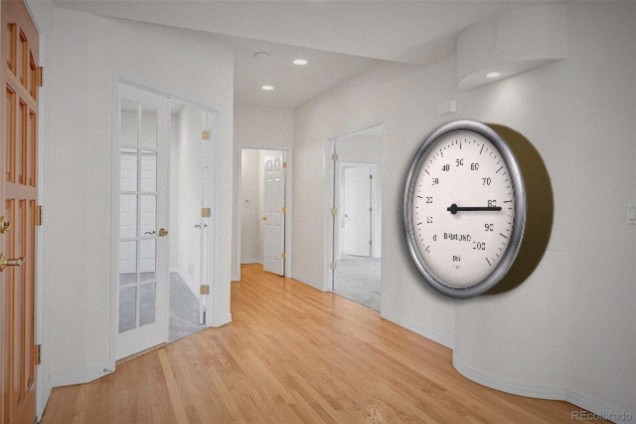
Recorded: 82 psi
